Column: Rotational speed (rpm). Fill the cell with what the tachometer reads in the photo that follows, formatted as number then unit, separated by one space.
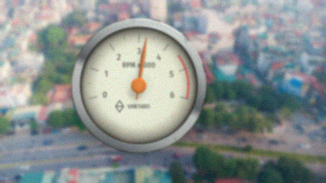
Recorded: 3250 rpm
